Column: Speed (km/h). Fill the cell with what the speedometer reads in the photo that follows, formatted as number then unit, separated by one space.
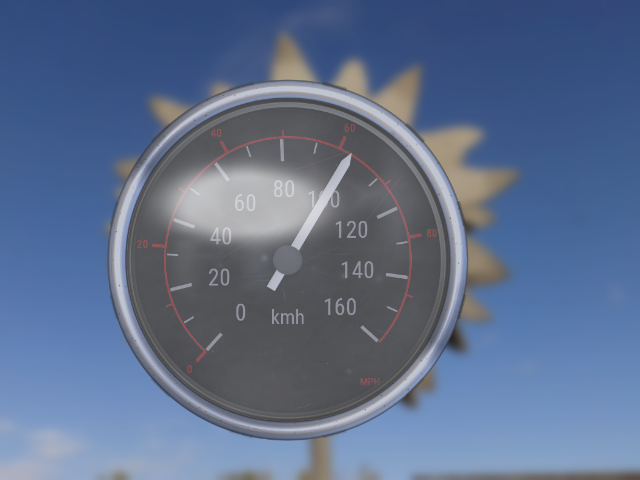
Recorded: 100 km/h
